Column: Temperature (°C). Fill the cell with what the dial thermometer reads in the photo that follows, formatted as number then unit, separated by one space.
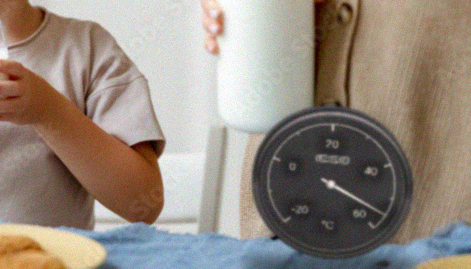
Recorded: 55 °C
